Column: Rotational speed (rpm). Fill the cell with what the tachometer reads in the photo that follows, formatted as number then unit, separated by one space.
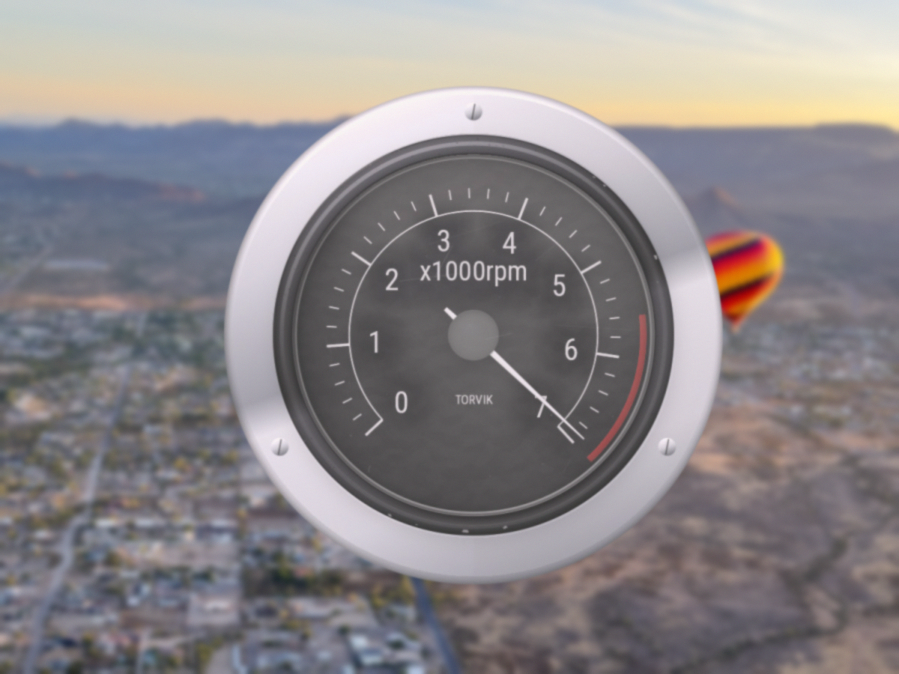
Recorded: 6900 rpm
